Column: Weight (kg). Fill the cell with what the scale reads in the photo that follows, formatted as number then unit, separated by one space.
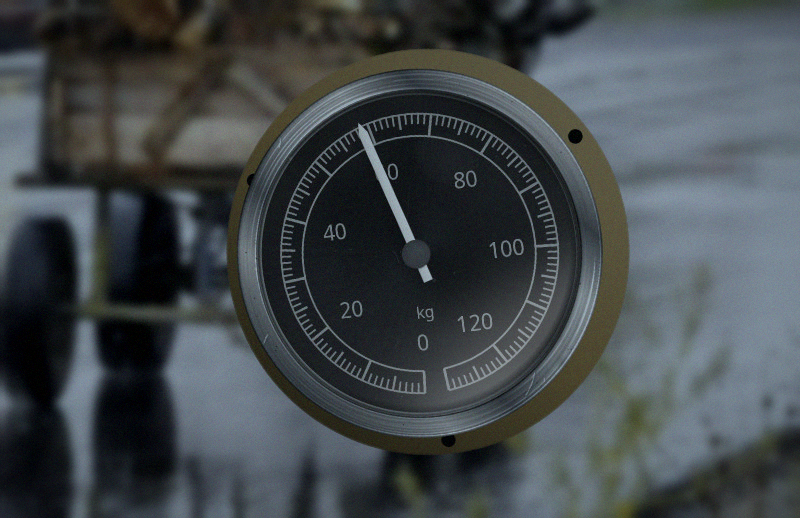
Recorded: 59 kg
